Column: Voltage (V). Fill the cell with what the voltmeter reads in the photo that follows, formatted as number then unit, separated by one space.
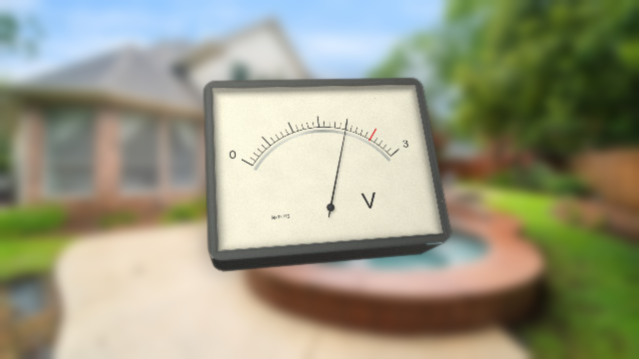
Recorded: 2 V
